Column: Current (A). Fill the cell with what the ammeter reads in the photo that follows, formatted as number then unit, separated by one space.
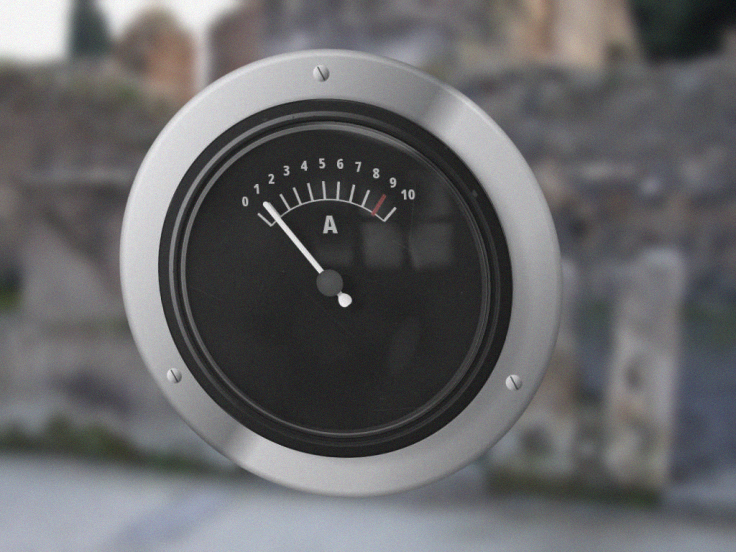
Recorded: 1 A
